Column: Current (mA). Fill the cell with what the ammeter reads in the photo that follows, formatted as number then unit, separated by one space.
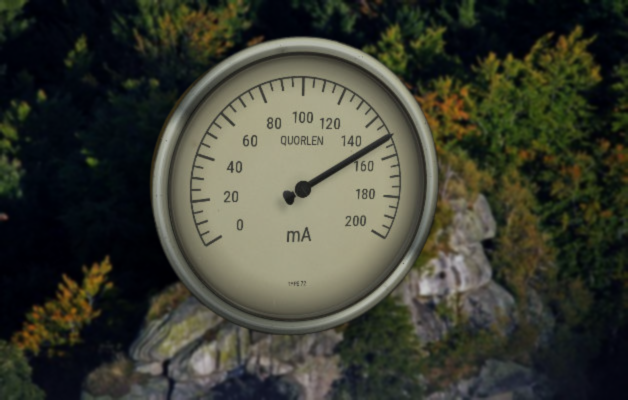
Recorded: 150 mA
